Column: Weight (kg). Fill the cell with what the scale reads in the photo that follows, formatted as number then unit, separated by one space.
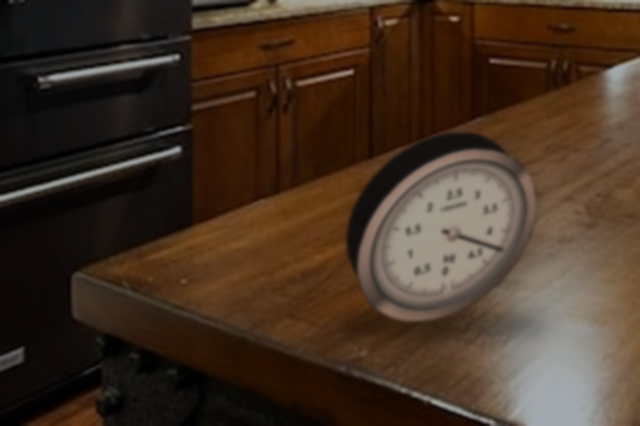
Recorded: 4.25 kg
